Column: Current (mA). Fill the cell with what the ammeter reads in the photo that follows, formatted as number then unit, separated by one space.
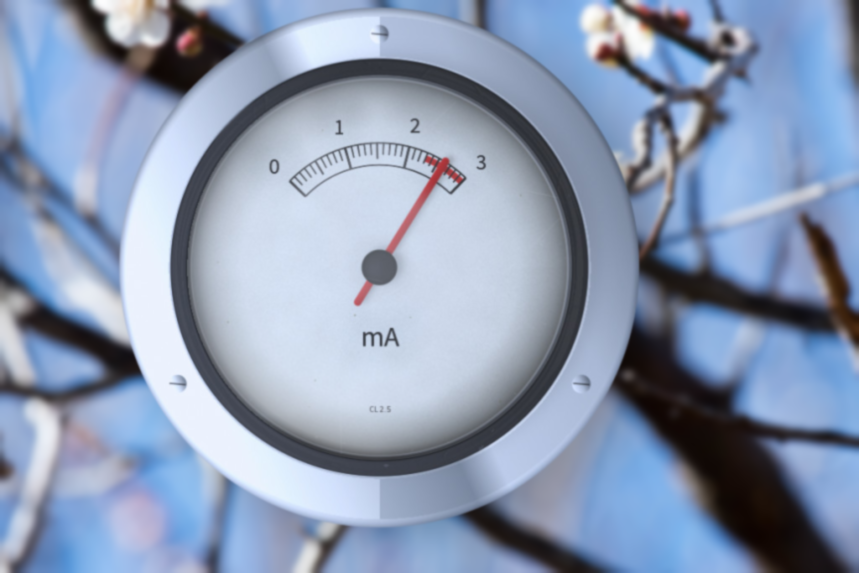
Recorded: 2.6 mA
